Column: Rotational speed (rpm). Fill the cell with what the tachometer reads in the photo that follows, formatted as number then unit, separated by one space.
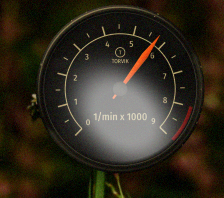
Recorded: 5750 rpm
